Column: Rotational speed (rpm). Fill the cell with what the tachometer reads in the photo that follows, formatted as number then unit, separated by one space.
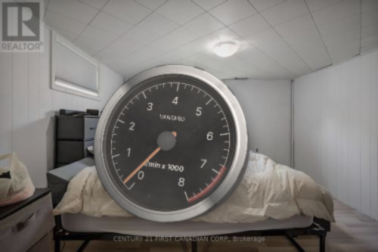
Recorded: 200 rpm
